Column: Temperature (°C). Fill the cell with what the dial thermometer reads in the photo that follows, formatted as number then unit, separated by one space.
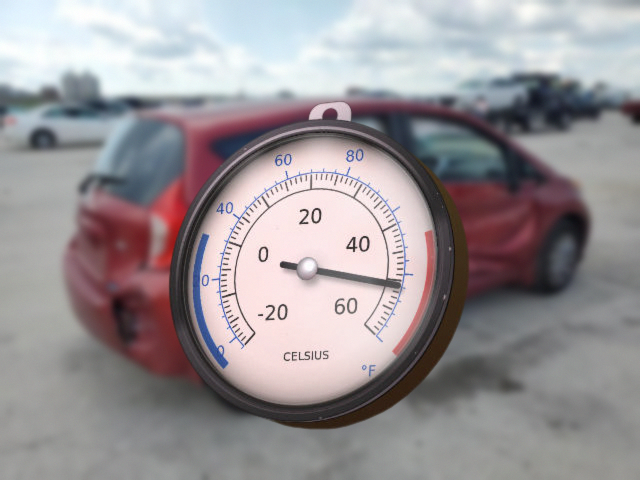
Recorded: 51 °C
